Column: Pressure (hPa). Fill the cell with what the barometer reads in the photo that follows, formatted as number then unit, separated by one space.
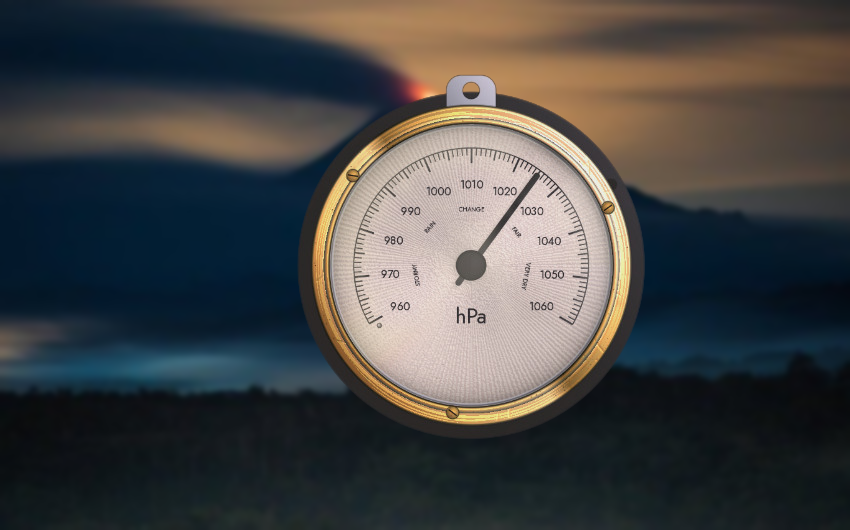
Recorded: 1025 hPa
